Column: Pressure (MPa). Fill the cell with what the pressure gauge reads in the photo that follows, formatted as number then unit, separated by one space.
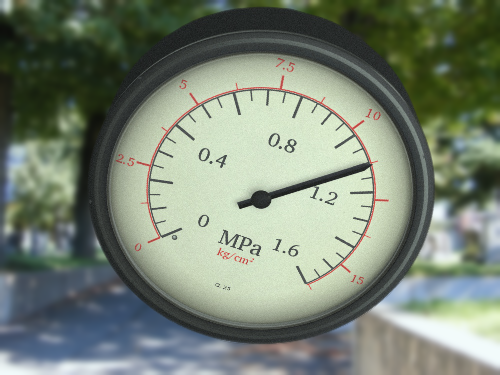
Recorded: 1.1 MPa
